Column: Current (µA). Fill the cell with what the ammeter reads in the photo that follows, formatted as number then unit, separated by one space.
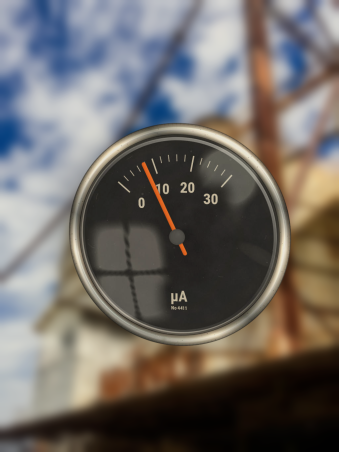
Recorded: 8 µA
